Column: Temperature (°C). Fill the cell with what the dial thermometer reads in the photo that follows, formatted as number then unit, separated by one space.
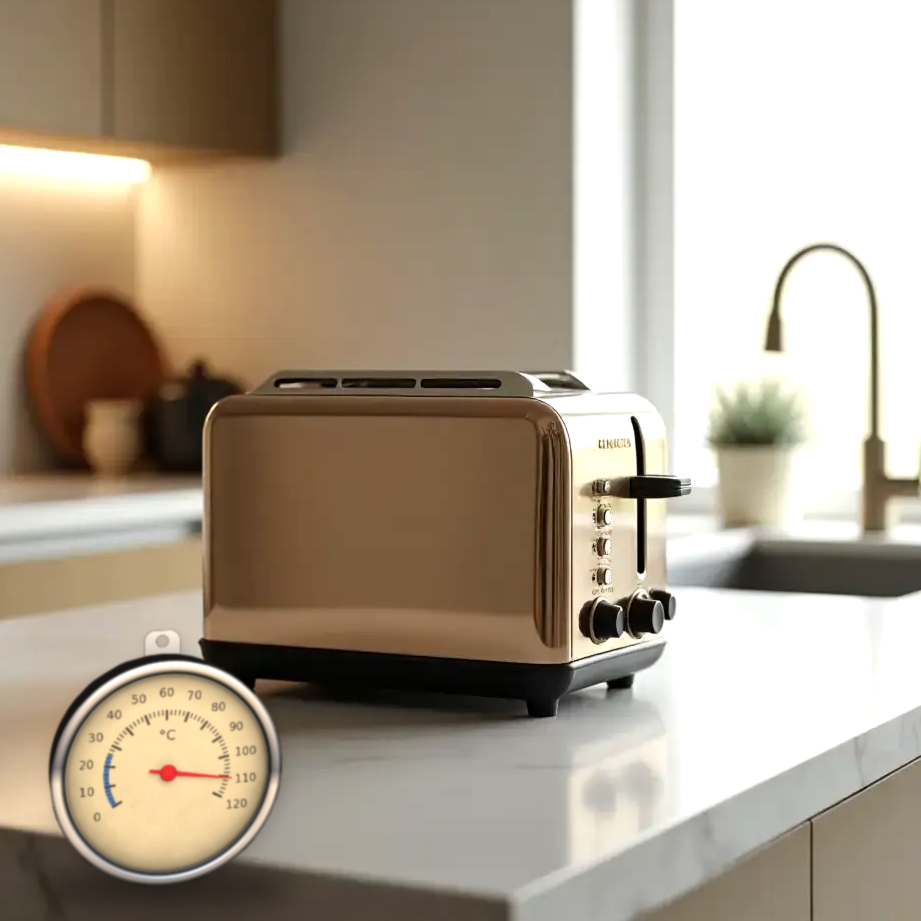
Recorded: 110 °C
